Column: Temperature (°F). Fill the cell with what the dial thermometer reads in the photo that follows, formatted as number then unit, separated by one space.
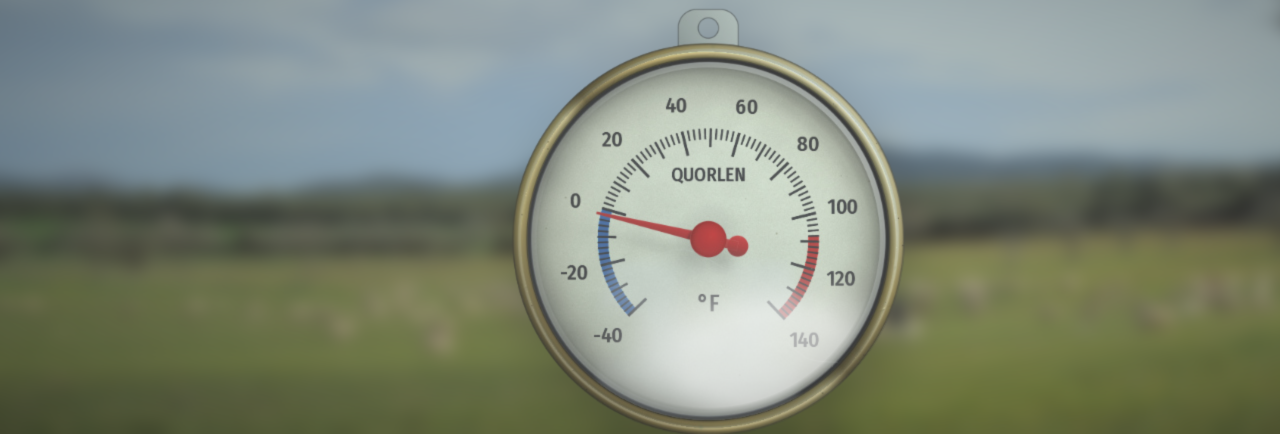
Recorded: -2 °F
